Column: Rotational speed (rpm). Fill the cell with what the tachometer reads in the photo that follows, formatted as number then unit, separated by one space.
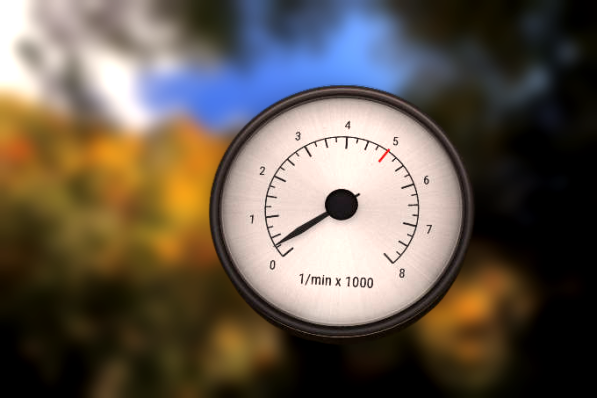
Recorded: 250 rpm
